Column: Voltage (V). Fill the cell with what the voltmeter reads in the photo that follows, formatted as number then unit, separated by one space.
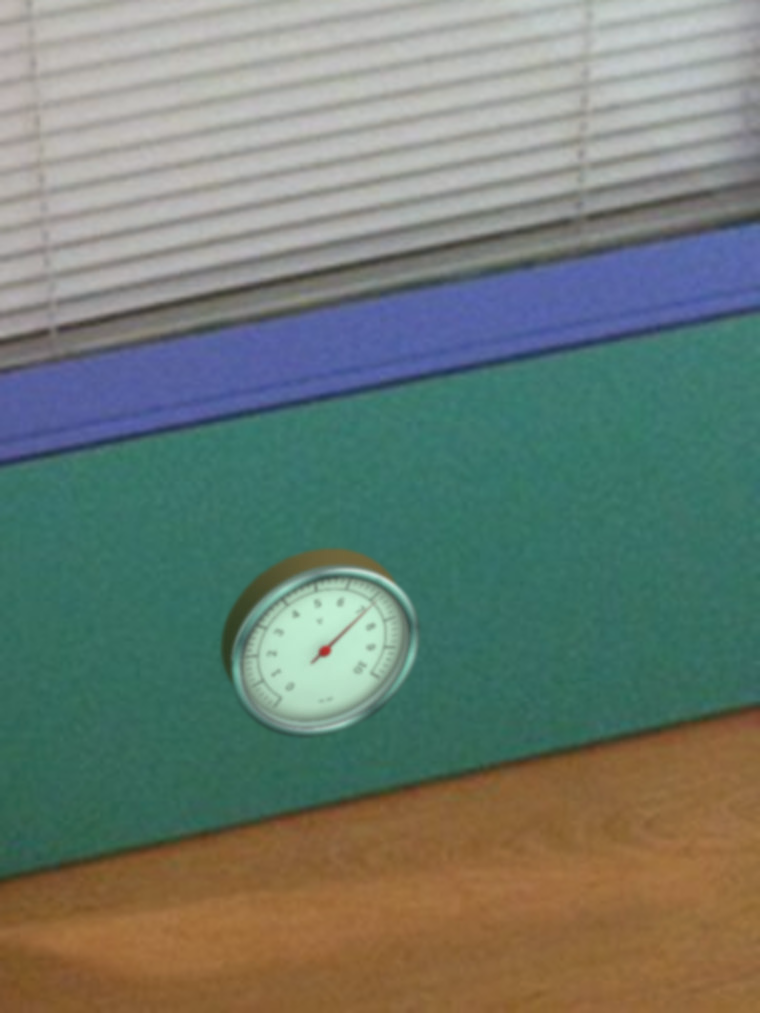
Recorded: 7 V
